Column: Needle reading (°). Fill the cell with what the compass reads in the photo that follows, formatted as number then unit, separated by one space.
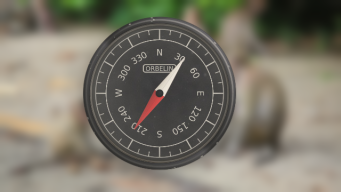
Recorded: 215 °
